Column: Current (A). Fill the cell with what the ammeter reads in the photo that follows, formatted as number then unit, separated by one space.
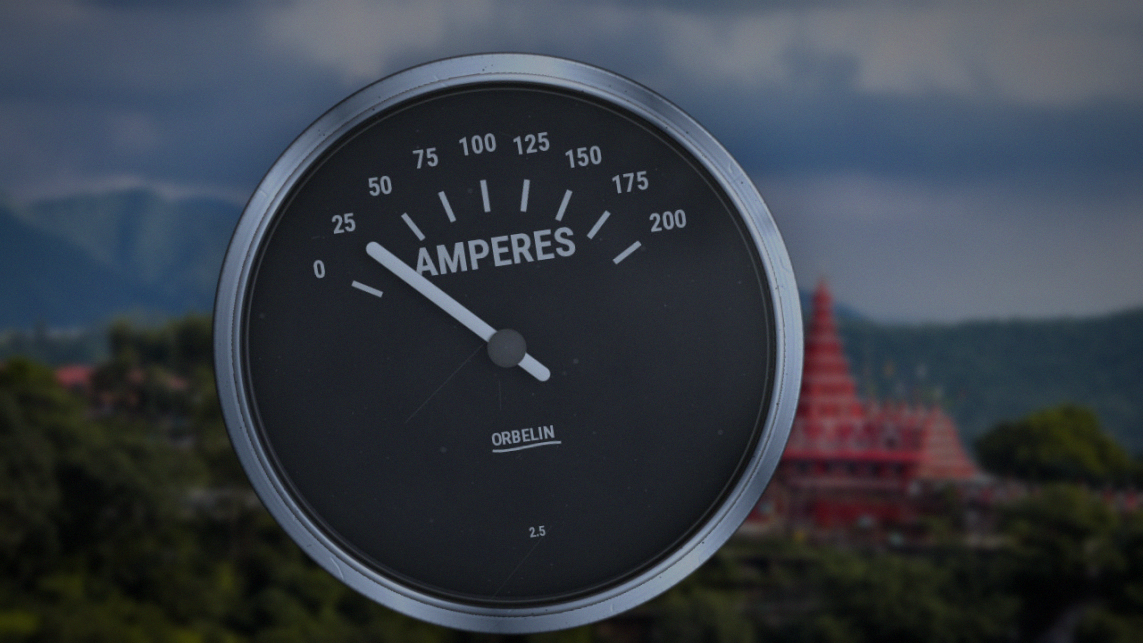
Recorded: 25 A
